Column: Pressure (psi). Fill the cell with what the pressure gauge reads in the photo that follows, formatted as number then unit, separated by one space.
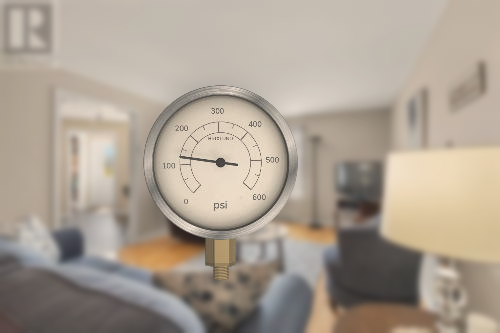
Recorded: 125 psi
